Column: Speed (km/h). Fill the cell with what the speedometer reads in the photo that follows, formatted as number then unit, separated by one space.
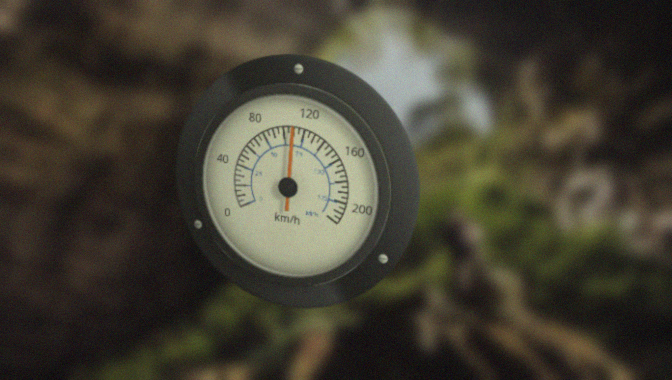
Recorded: 110 km/h
